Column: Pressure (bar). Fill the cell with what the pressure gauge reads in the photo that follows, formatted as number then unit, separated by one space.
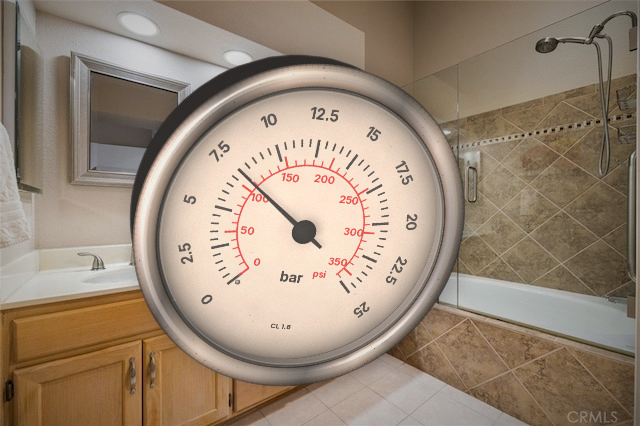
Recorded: 7.5 bar
